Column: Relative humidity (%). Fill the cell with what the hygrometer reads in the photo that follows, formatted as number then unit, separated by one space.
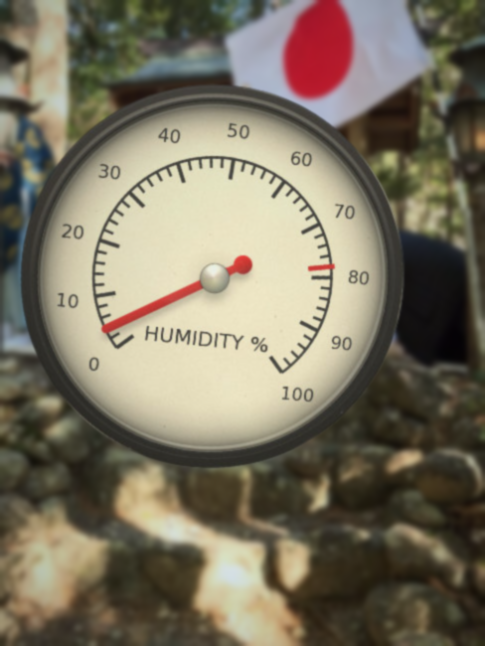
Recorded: 4 %
